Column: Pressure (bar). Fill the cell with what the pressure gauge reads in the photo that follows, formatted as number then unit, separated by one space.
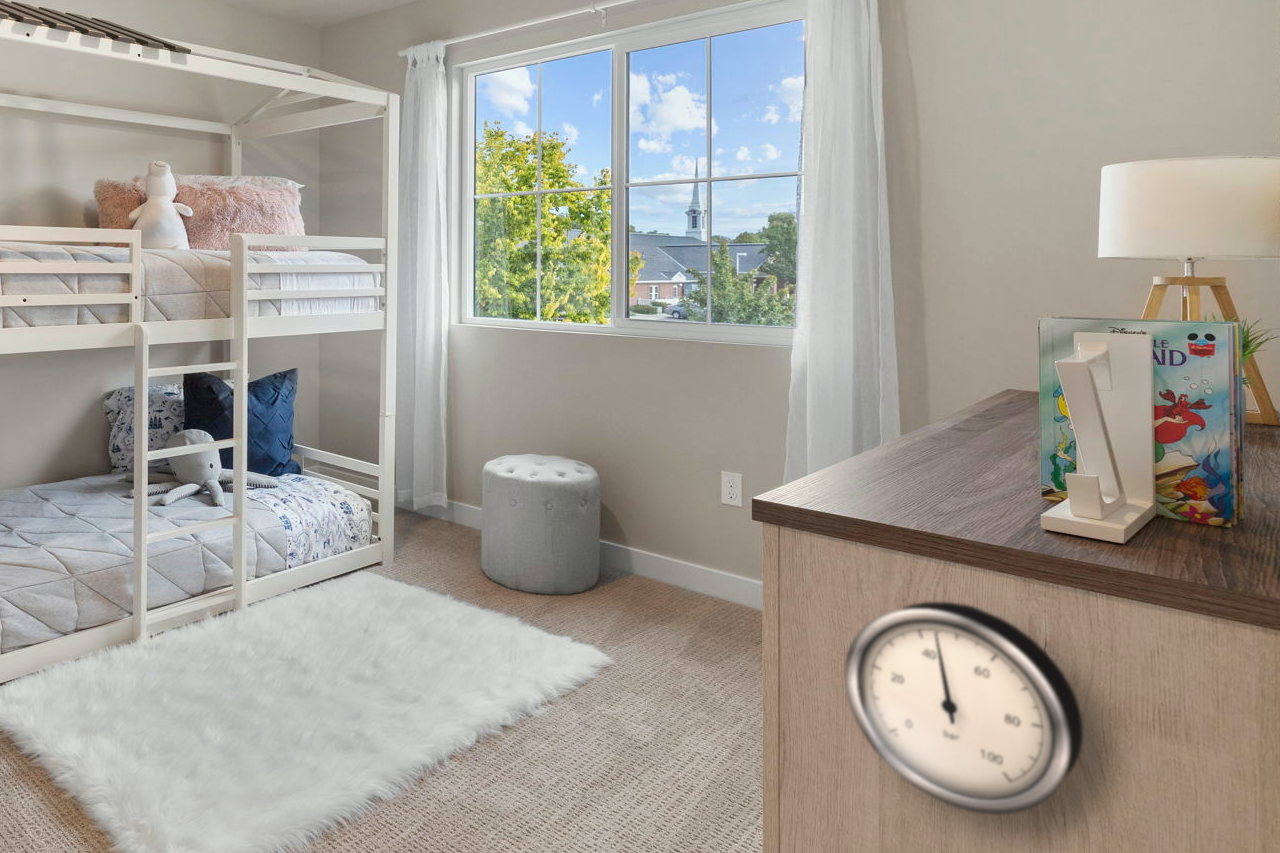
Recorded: 45 bar
